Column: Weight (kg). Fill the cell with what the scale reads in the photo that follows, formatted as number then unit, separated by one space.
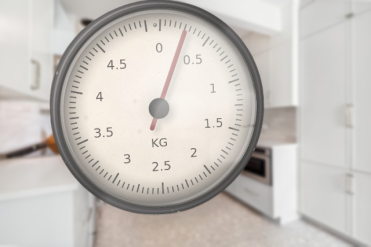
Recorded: 0.25 kg
